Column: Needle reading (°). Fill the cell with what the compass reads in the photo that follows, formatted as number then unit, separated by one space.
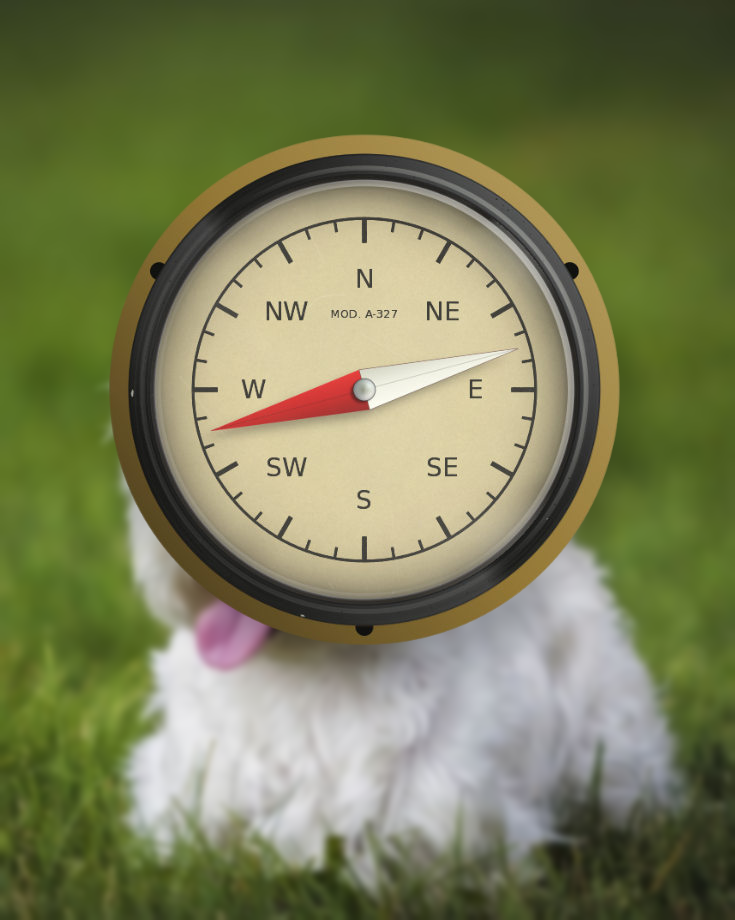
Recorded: 255 °
